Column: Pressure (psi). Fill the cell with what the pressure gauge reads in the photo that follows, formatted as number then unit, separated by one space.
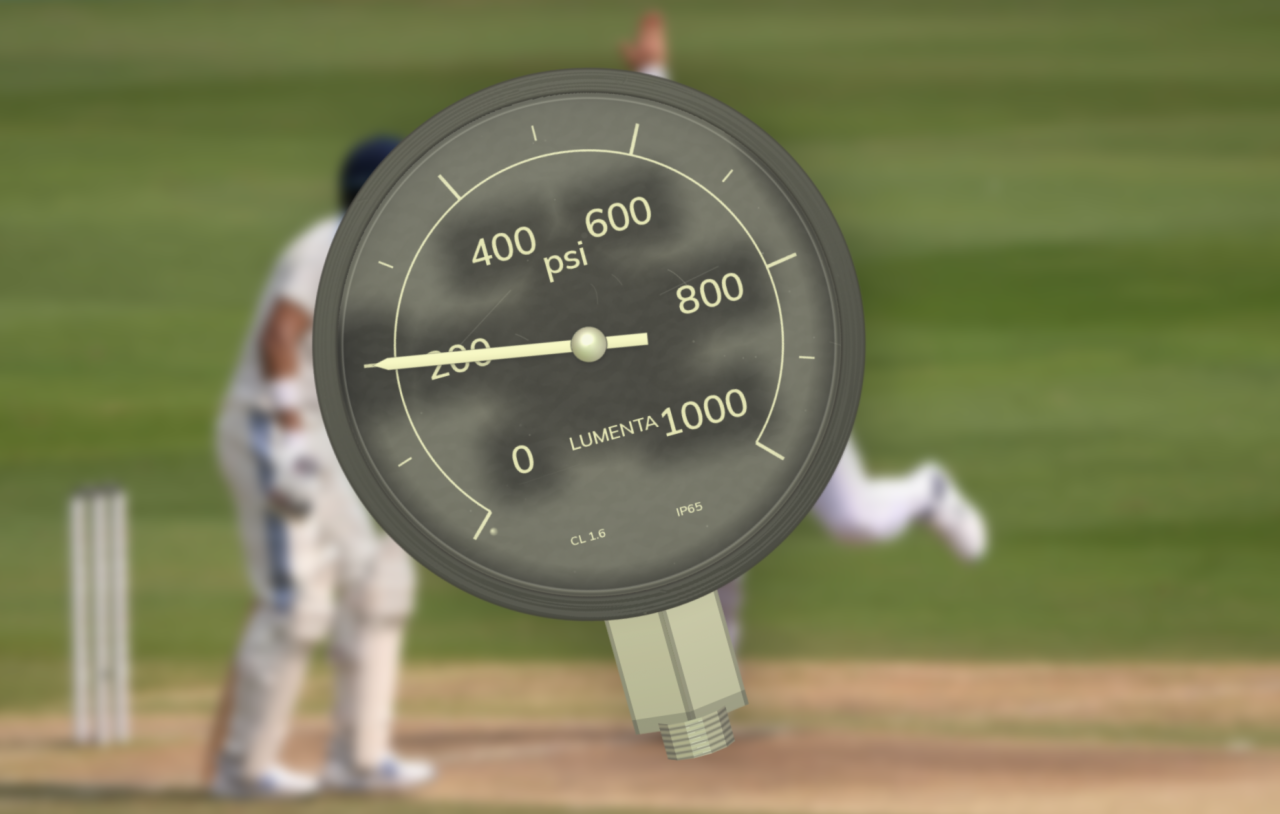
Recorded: 200 psi
